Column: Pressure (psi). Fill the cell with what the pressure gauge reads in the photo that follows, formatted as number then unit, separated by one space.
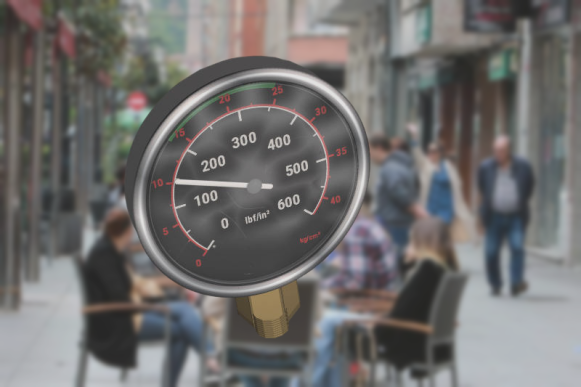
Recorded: 150 psi
